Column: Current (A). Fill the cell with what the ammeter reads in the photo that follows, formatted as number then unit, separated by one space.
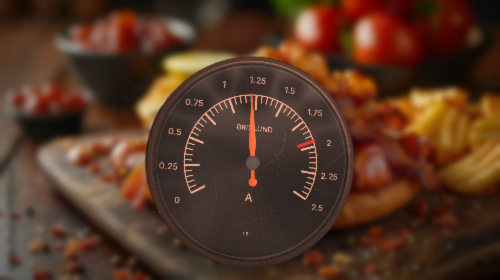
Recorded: 1.2 A
